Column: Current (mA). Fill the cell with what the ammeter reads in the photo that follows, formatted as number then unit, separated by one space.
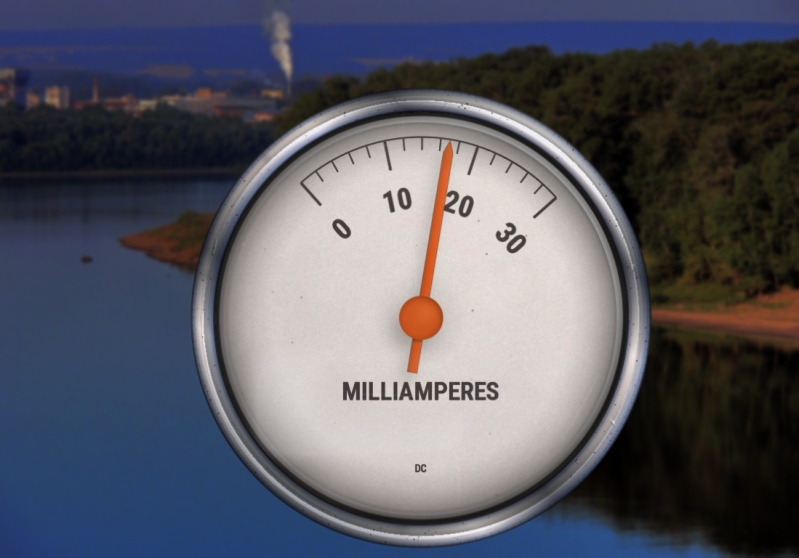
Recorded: 17 mA
